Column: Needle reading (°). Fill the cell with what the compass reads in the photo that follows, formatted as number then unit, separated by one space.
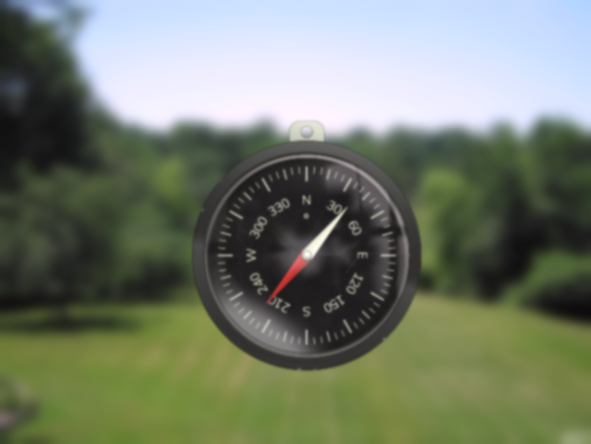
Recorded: 220 °
